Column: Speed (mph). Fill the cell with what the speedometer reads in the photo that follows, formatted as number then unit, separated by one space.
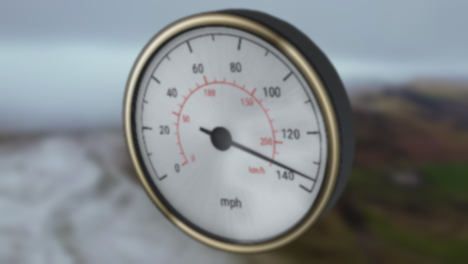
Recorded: 135 mph
